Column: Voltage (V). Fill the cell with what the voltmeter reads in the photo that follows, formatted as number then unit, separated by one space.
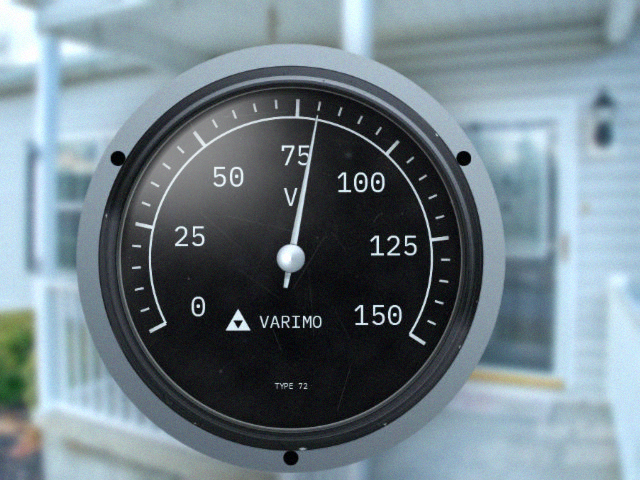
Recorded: 80 V
